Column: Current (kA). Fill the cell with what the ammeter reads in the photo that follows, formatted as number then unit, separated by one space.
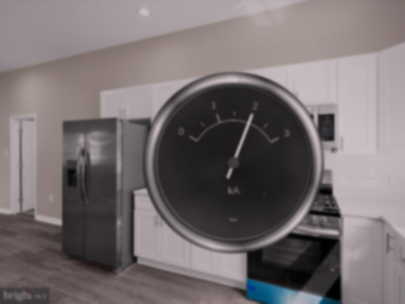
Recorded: 2 kA
